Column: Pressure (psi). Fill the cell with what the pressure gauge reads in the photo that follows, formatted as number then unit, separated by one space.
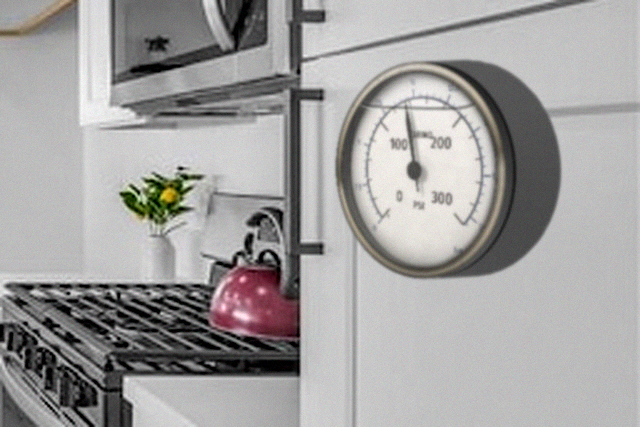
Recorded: 140 psi
